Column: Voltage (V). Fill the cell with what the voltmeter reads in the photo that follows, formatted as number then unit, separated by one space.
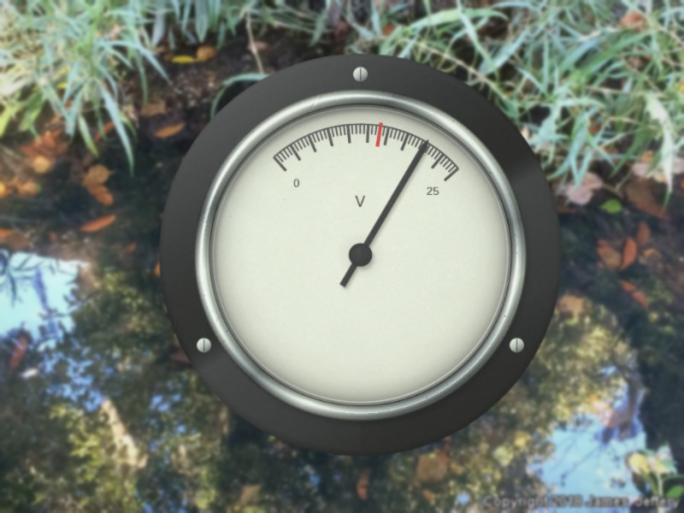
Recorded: 20 V
